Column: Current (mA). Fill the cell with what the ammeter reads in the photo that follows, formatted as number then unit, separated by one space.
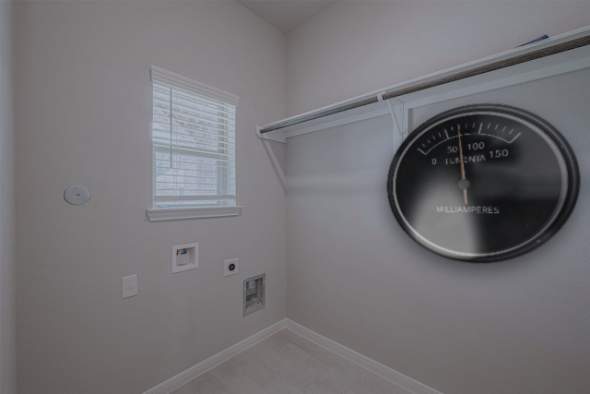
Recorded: 70 mA
